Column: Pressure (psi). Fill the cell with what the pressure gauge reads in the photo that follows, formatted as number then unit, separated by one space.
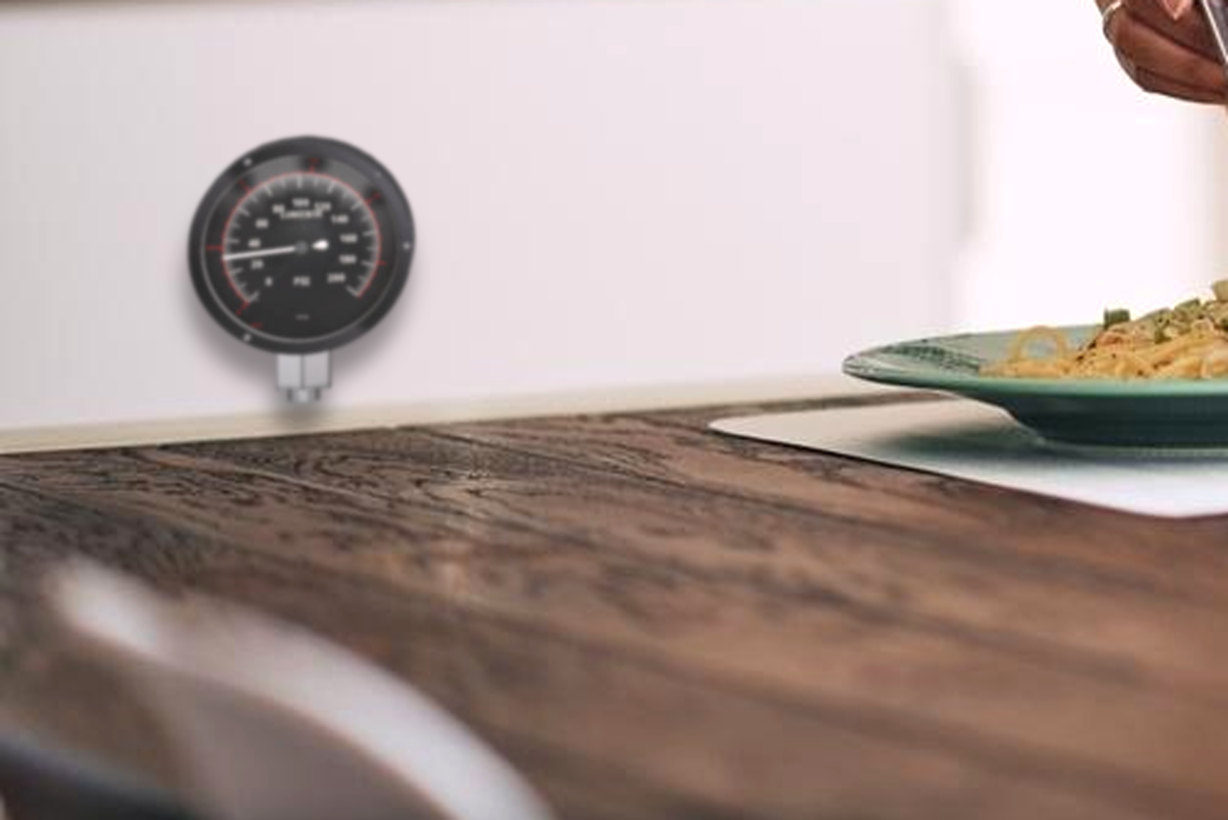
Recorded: 30 psi
